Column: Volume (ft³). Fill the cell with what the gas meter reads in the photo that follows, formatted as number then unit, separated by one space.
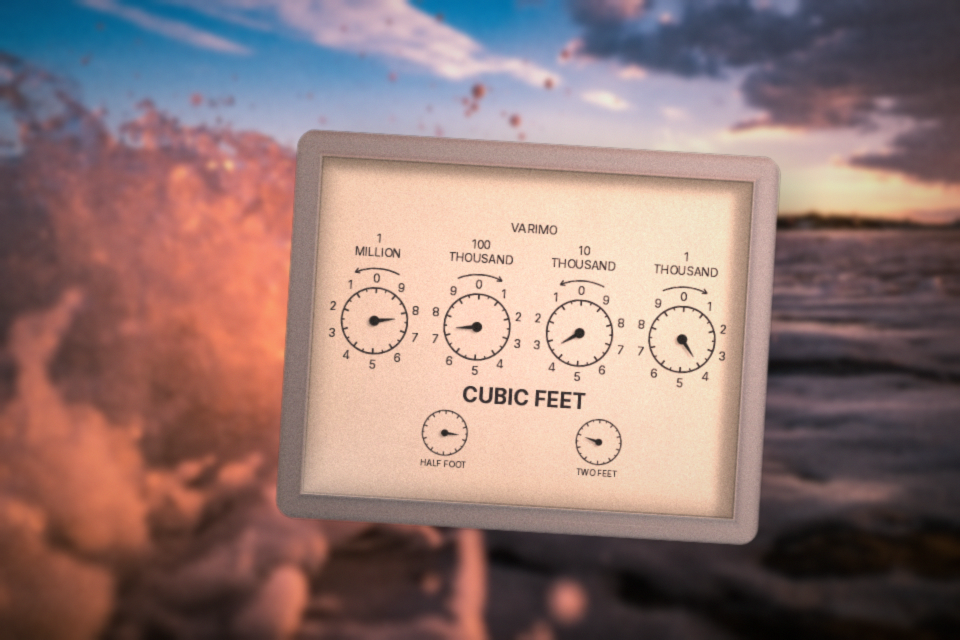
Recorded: 773400 ft³
